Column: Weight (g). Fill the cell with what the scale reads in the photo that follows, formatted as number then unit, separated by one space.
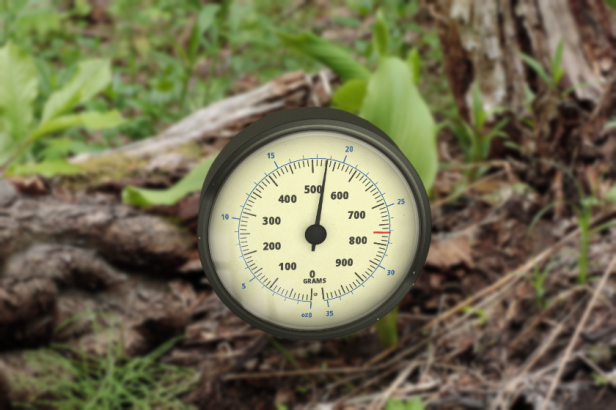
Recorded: 530 g
